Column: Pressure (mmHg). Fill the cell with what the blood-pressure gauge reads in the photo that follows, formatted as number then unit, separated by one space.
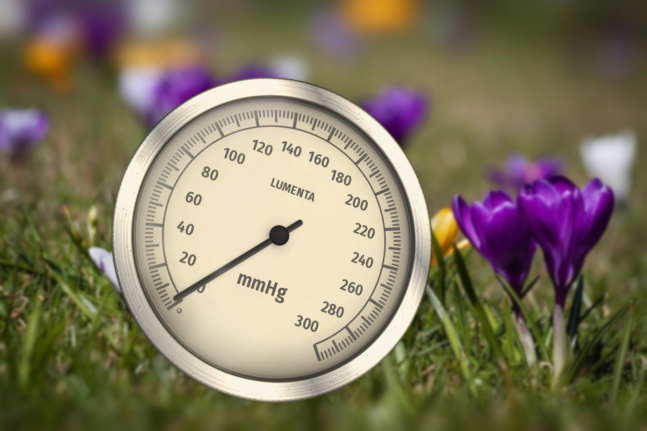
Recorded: 2 mmHg
